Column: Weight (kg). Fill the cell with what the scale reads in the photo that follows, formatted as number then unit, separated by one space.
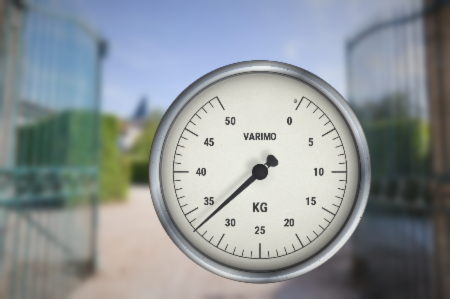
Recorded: 33 kg
